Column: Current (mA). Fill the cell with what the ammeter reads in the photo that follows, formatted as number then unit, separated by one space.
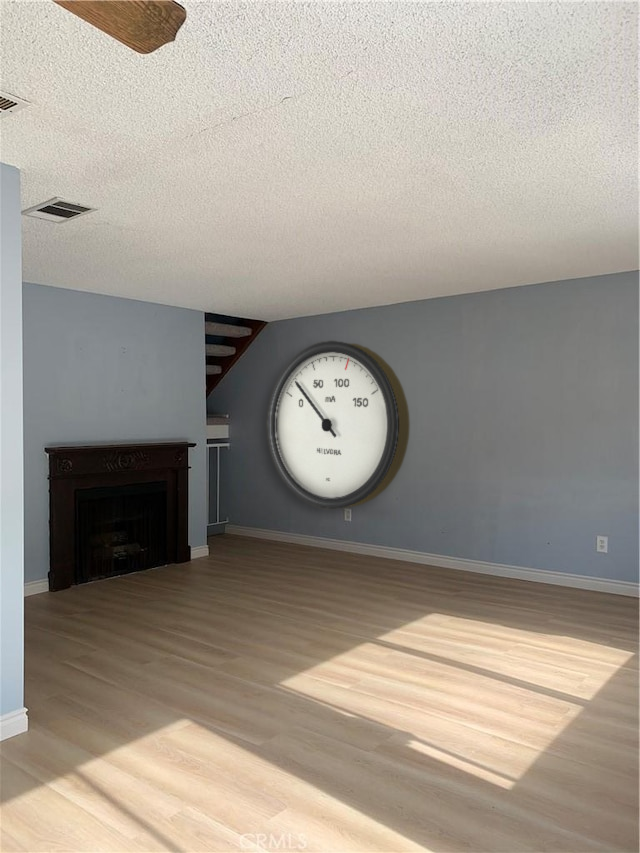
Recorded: 20 mA
